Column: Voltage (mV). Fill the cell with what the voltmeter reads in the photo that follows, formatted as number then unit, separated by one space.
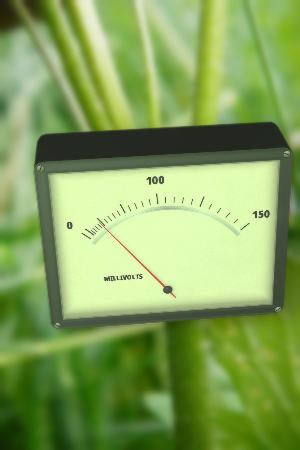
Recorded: 50 mV
